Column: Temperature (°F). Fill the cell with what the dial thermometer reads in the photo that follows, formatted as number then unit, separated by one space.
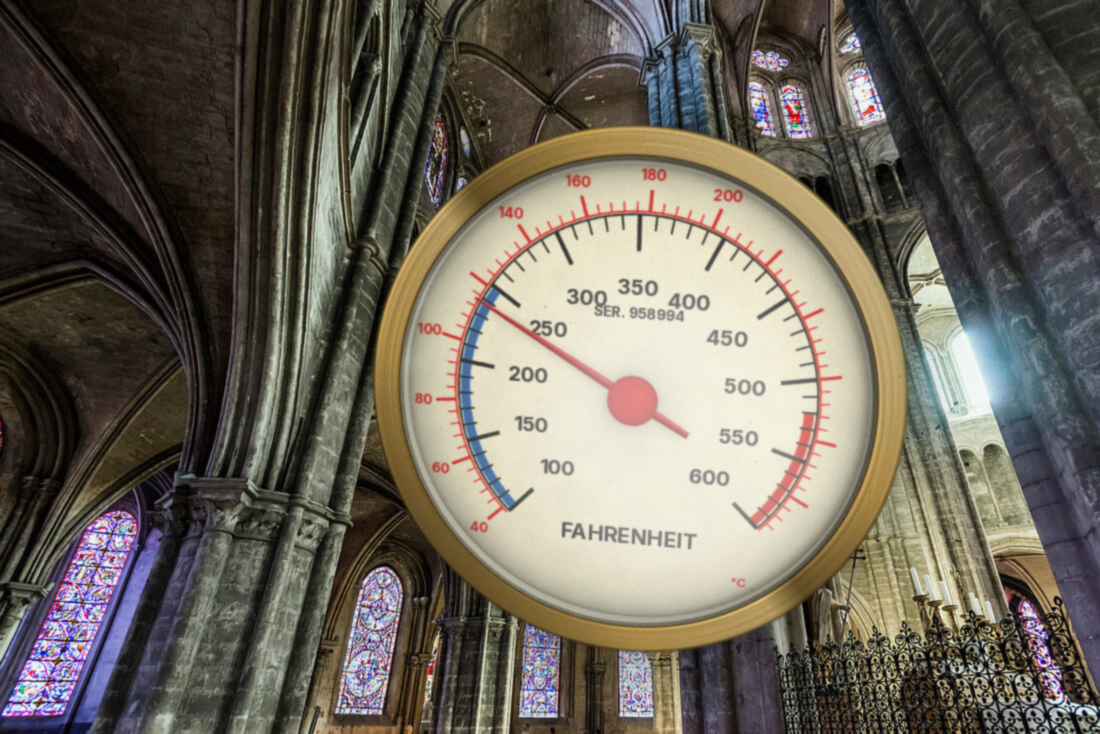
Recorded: 240 °F
